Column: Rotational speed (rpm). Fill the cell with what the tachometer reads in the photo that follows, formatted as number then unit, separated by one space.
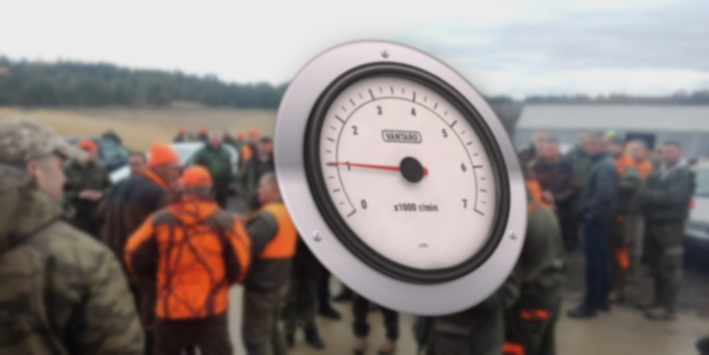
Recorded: 1000 rpm
